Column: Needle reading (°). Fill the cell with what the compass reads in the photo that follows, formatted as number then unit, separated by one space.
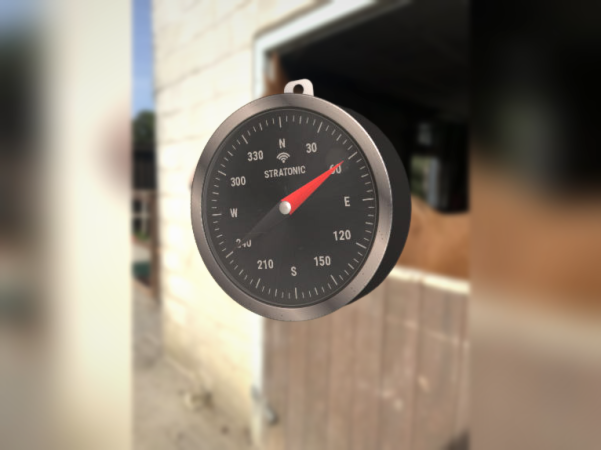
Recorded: 60 °
